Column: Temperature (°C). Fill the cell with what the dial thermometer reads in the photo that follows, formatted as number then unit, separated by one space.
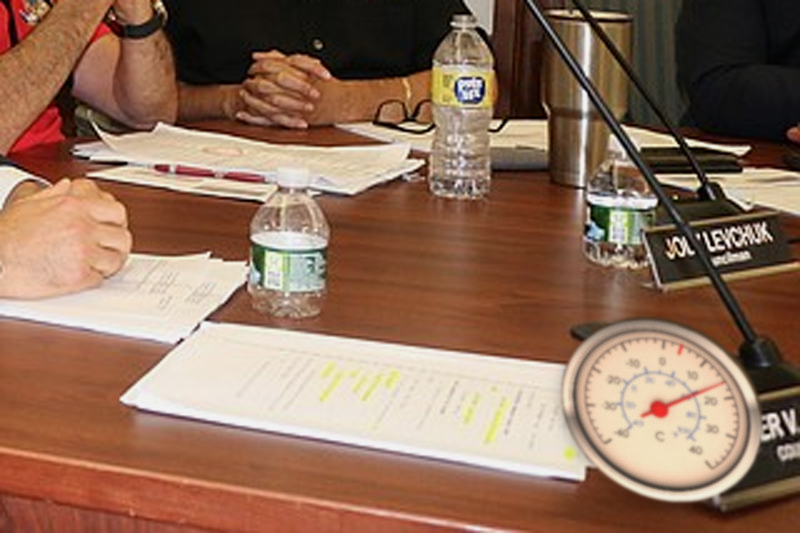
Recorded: 16 °C
